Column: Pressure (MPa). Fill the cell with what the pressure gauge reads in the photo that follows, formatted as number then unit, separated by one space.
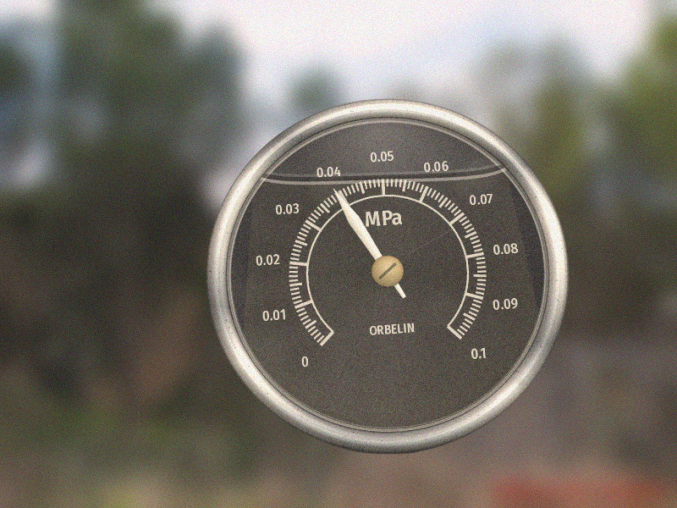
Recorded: 0.039 MPa
